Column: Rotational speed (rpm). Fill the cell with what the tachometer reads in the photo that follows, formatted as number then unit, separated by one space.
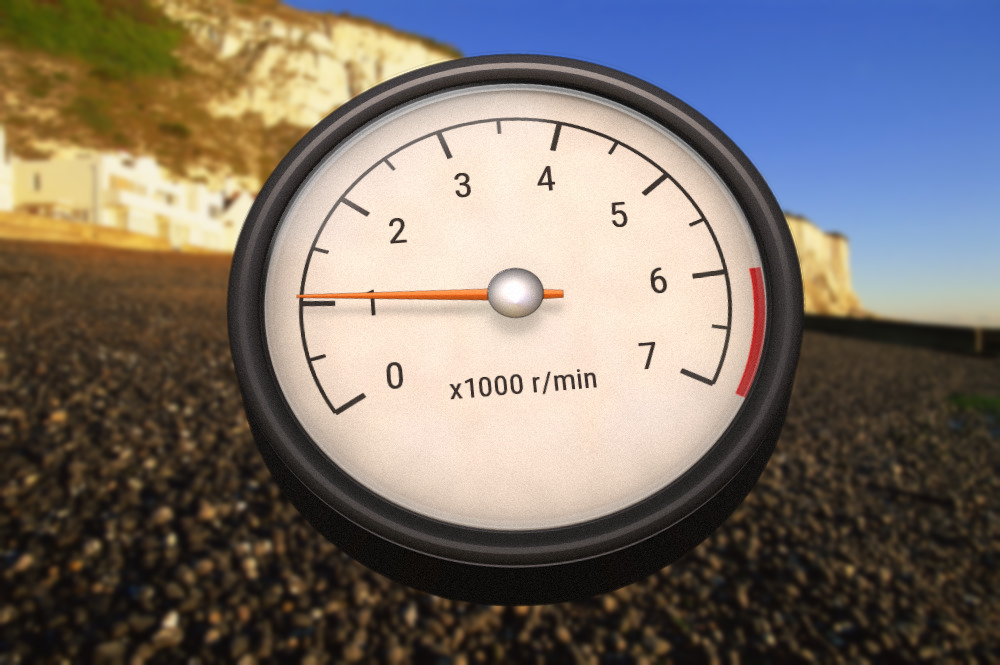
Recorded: 1000 rpm
